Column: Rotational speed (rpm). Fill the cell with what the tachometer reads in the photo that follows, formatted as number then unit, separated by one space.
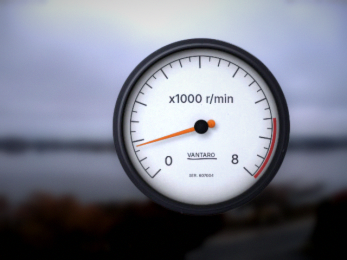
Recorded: 875 rpm
